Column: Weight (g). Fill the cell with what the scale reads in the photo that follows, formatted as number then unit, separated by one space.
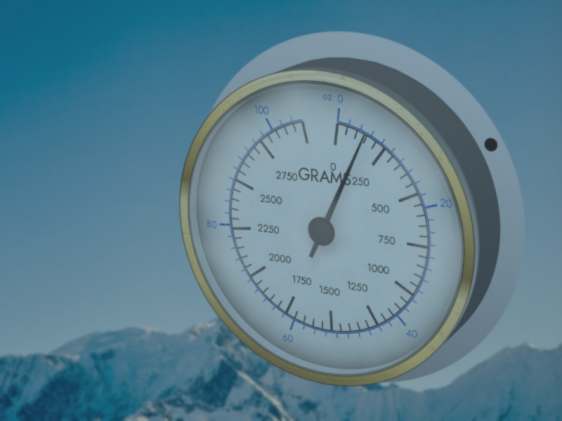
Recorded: 150 g
